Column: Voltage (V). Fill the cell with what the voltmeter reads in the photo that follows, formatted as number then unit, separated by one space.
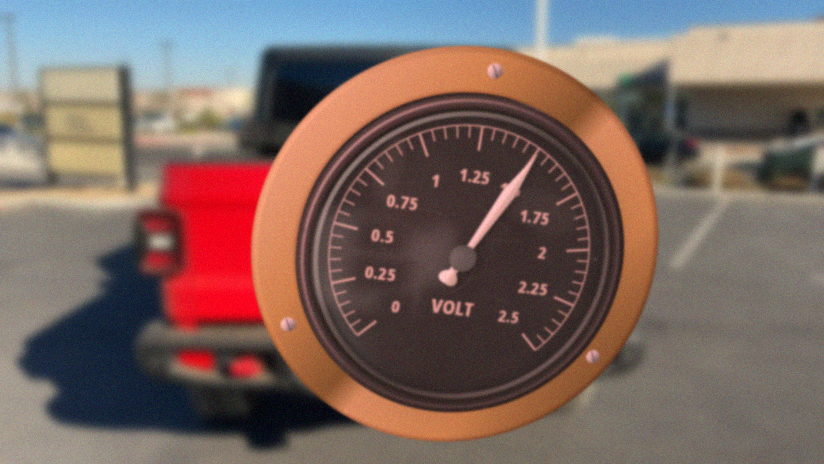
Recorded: 1.5 V
